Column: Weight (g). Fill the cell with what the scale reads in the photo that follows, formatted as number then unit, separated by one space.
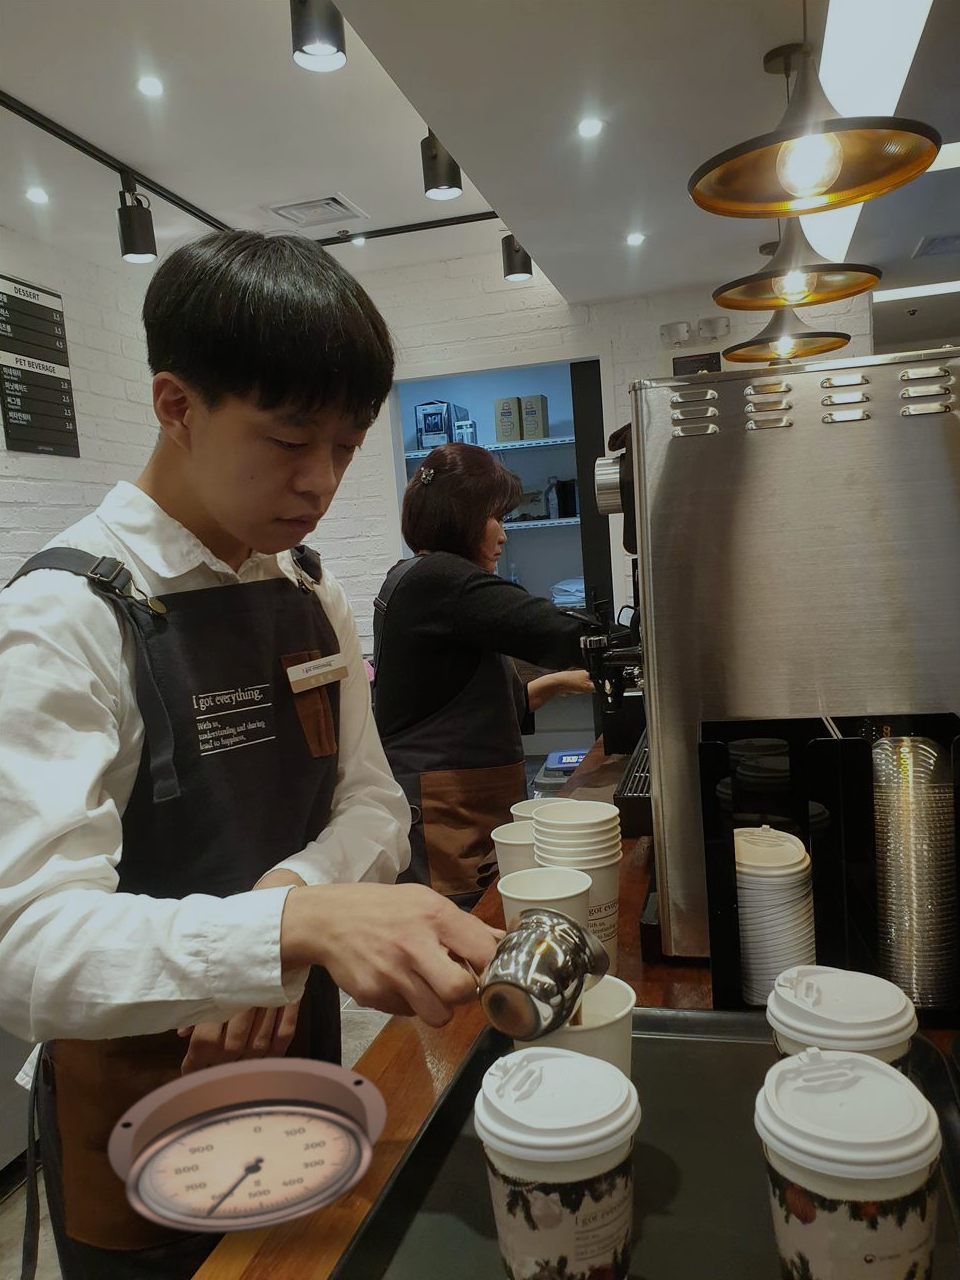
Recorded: 600 g
